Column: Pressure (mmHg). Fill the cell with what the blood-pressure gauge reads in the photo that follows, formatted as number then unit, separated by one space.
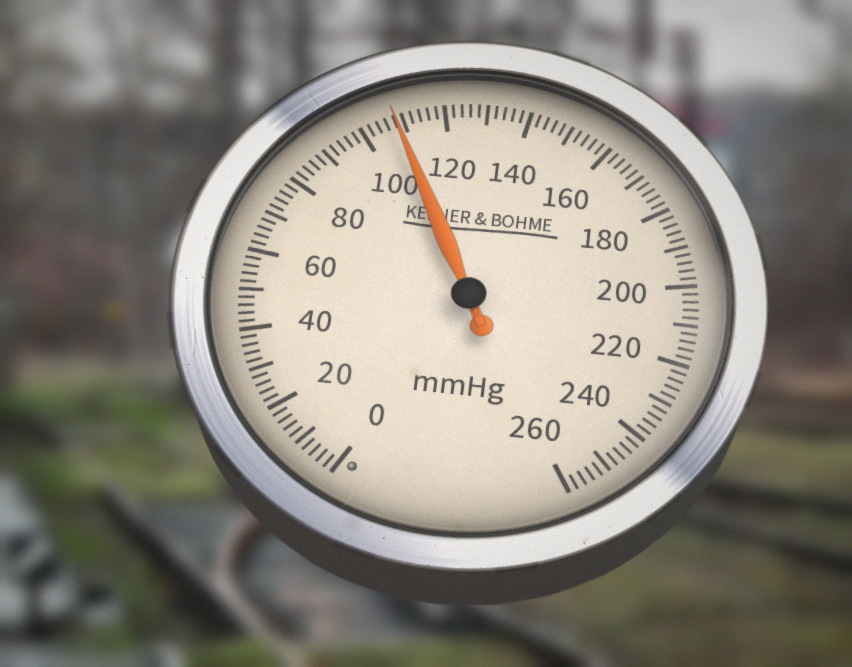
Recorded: 108 mmHg
